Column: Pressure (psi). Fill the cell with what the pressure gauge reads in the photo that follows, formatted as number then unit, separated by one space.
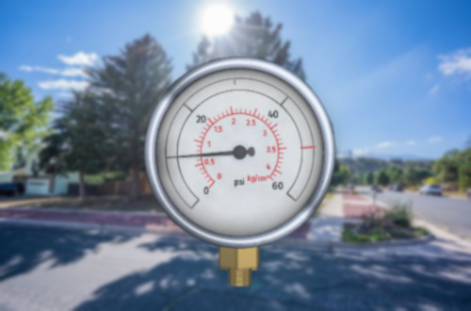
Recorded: 10 psi
